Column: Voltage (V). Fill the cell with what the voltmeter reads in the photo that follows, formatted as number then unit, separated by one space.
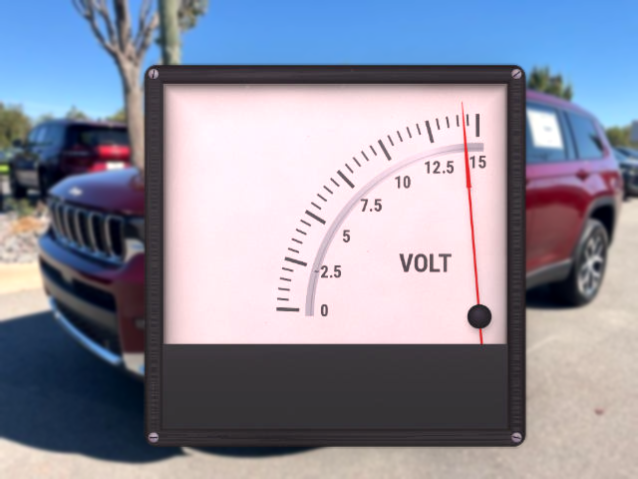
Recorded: 14.25 V
